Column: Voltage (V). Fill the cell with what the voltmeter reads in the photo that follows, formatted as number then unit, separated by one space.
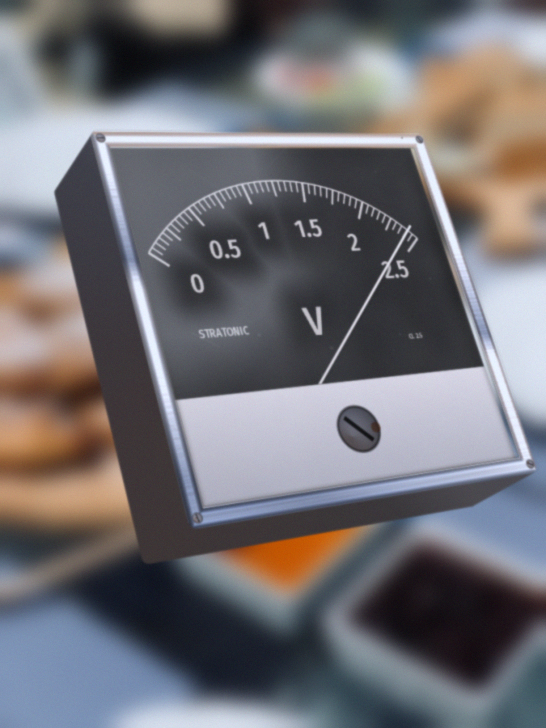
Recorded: 2.4 V
